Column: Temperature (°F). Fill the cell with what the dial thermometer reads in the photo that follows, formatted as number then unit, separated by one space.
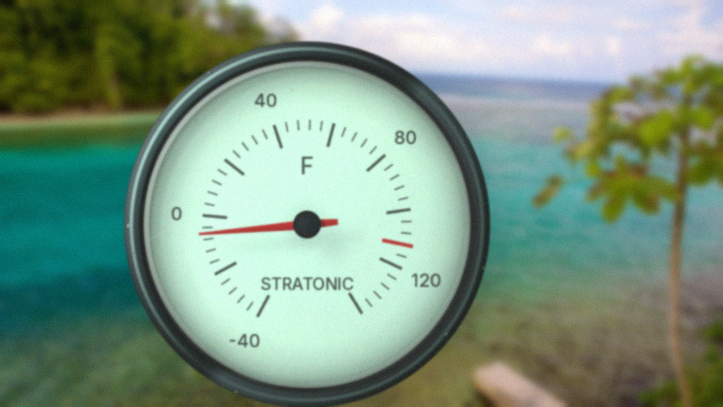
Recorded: -6 °F
